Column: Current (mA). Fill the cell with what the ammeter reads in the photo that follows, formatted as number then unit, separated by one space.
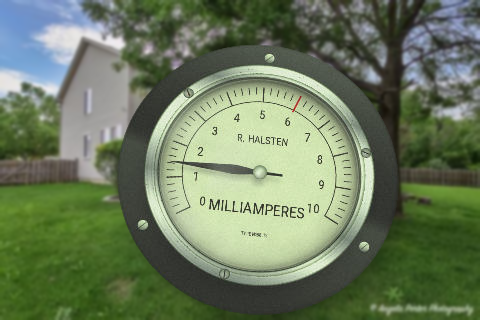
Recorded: 1.4 mA
